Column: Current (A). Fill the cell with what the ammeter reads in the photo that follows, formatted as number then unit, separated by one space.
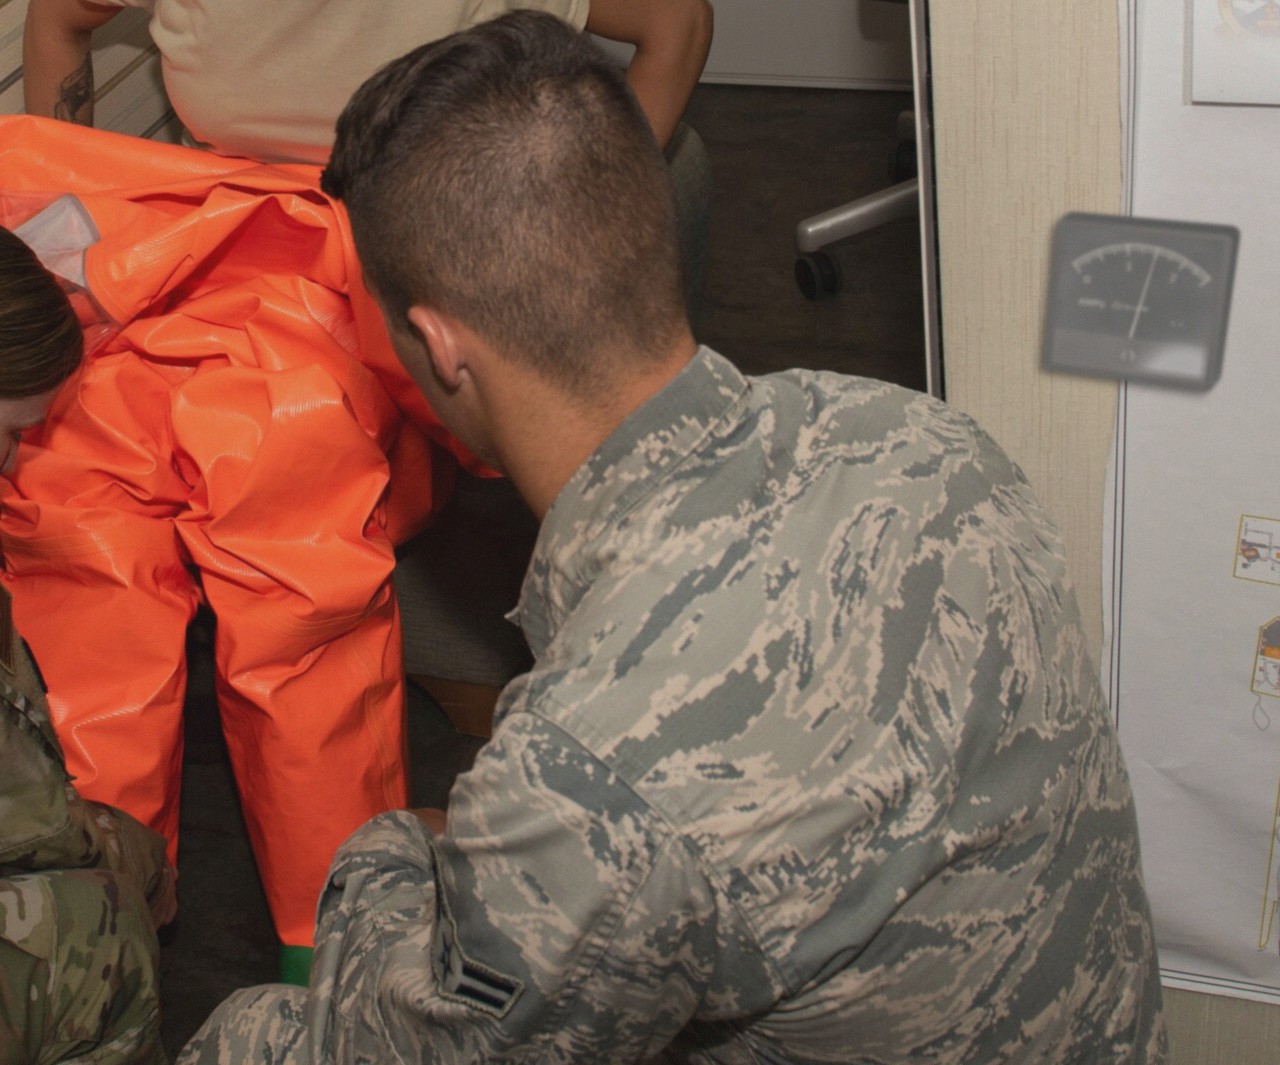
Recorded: 1.5 A
